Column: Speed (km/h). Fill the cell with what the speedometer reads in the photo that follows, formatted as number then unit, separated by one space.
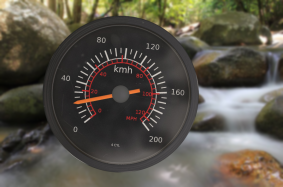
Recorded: 20 km/h
